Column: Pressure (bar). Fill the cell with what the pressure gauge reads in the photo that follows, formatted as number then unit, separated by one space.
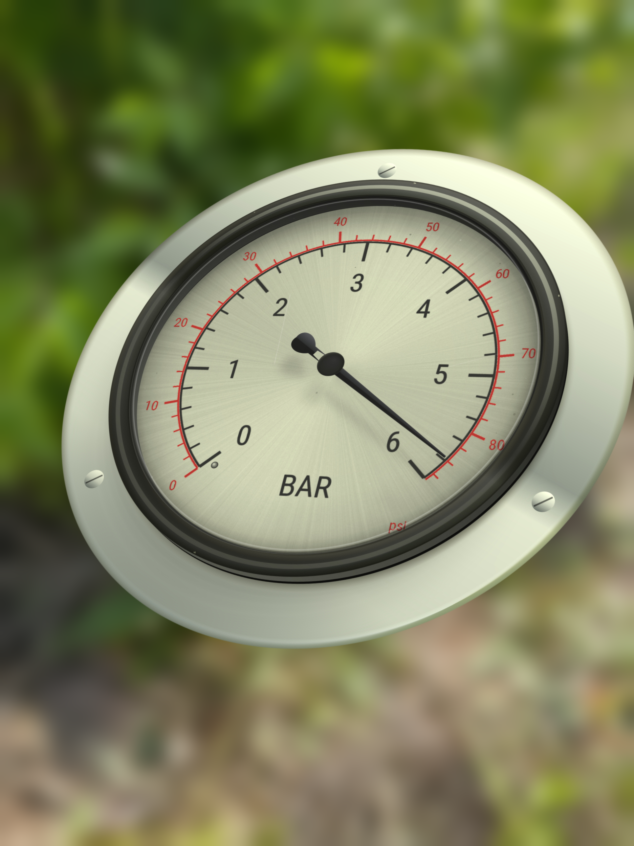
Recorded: 5.8 bar
